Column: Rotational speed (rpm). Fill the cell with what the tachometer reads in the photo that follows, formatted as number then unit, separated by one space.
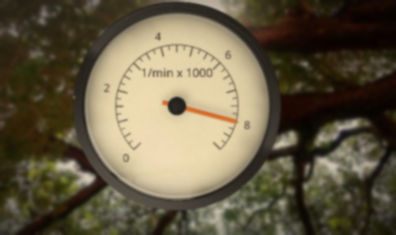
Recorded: 8000 rpm
